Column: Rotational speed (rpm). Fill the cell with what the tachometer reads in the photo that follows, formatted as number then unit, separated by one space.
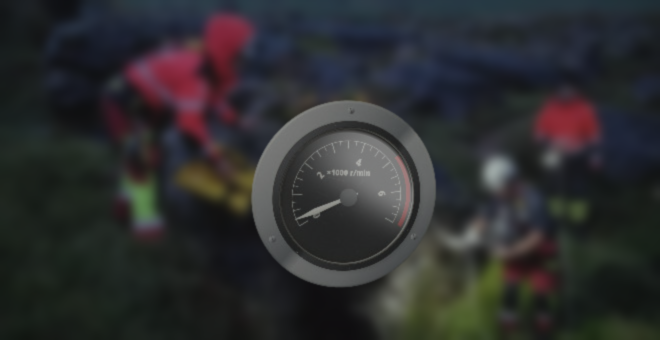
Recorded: 250 rpm
